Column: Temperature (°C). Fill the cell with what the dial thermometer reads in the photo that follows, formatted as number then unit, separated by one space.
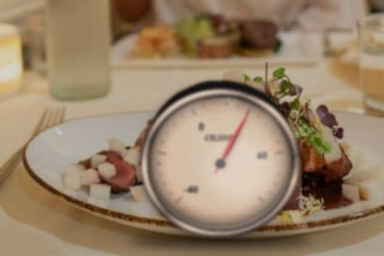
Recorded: 20 °C
